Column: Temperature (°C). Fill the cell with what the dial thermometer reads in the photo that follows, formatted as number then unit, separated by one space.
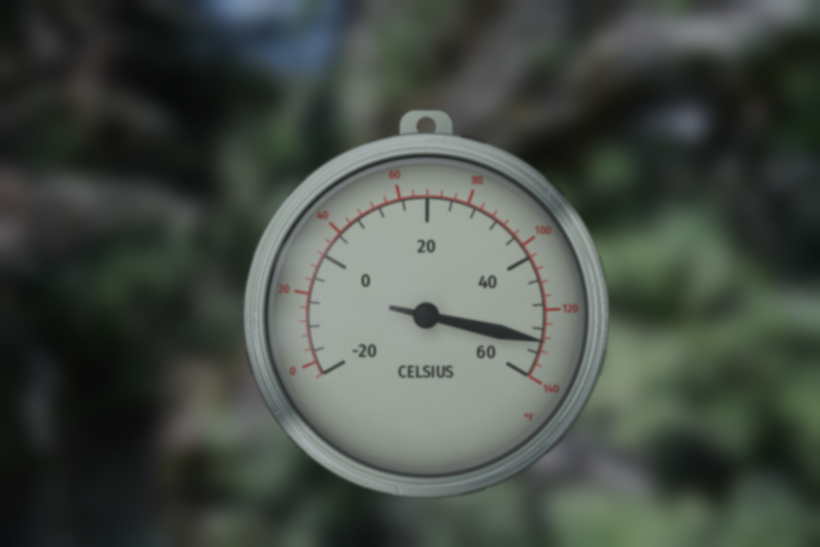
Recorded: 54 °C
